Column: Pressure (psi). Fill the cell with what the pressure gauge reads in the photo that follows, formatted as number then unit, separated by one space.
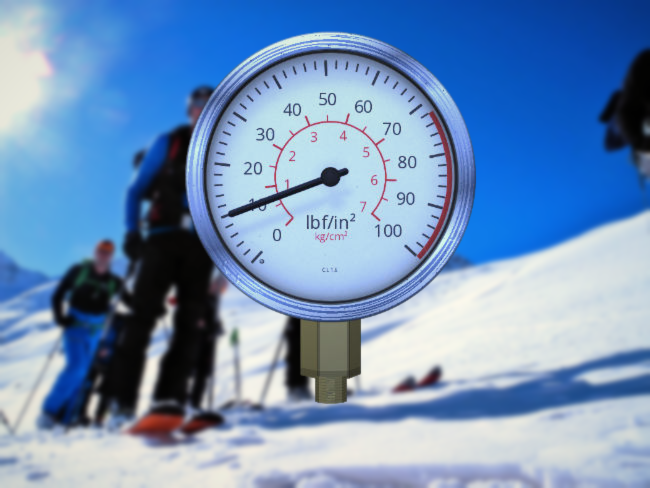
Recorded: 10 psi
